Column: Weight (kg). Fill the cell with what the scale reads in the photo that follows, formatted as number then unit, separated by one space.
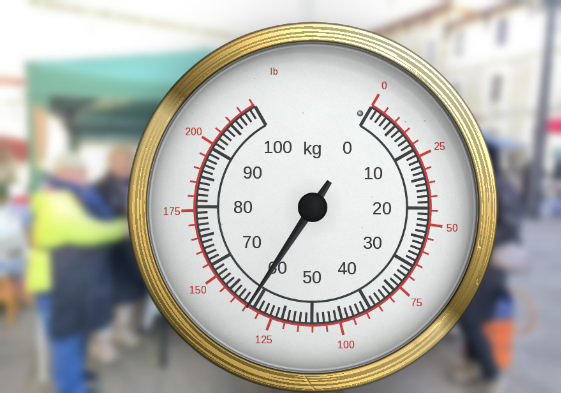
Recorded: 61 kg
